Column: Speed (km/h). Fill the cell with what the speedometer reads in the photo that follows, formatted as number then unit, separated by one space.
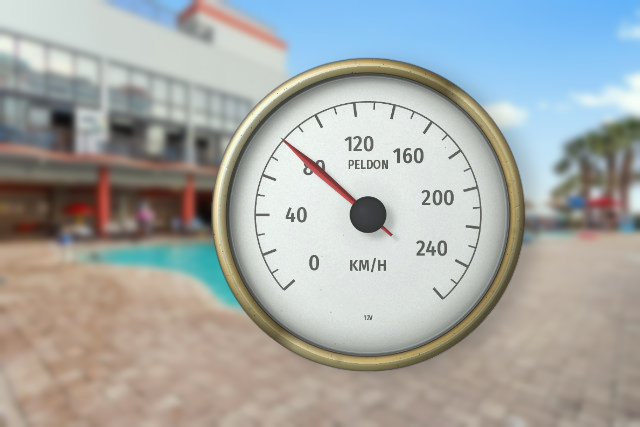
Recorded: 80 km/h
